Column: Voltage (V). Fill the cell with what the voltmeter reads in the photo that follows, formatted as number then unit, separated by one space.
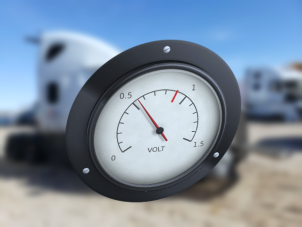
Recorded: 0.55 V
